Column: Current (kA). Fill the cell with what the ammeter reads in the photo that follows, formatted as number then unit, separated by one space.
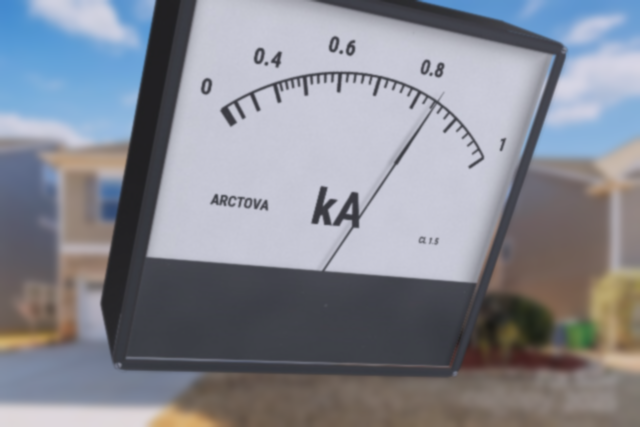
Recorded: 0.84 kA
